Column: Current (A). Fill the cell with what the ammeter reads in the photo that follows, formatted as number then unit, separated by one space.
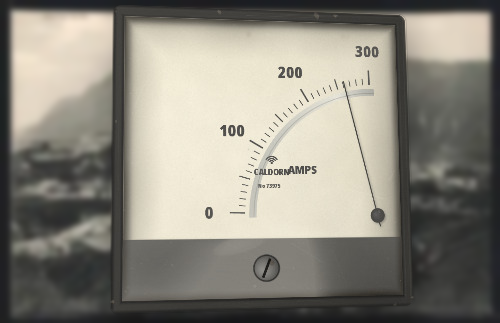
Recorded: 260 A
